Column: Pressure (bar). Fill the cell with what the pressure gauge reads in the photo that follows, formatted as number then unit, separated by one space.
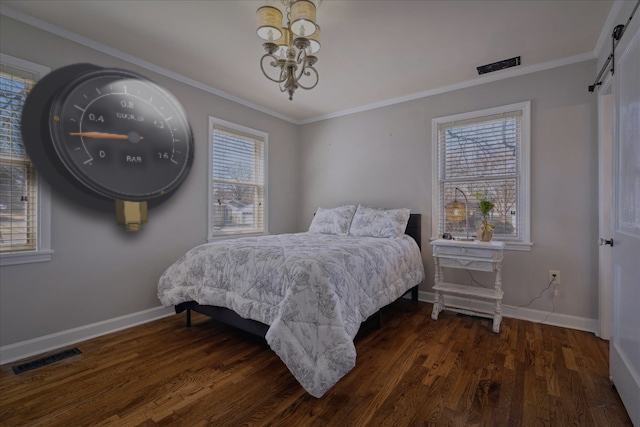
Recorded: 0.2 bar
